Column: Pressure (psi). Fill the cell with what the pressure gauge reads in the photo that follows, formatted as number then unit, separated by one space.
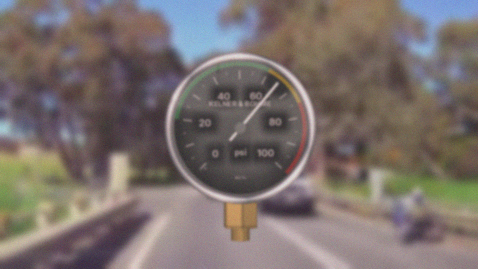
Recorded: 65 psi
